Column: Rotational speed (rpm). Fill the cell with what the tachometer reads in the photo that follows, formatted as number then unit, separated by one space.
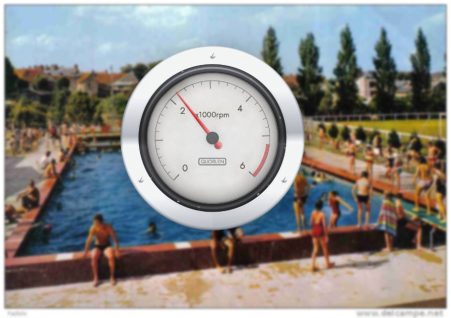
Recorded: 2200 rpm
